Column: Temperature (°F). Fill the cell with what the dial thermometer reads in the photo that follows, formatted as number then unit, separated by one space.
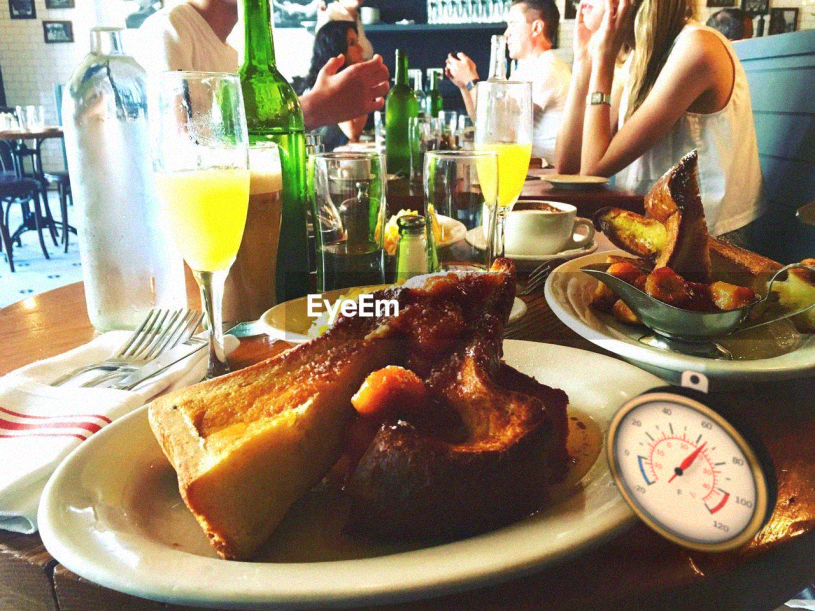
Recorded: 65 °F
